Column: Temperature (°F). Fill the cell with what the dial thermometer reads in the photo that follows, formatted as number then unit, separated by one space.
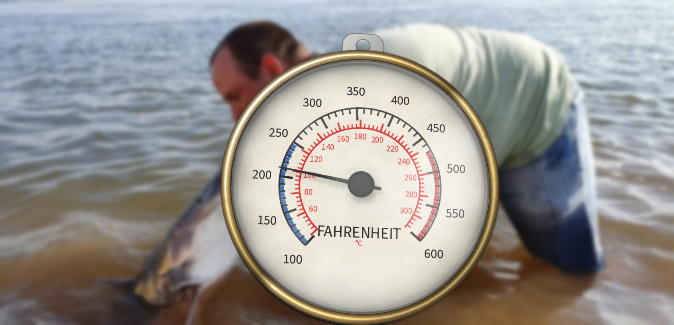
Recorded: 210 °F
